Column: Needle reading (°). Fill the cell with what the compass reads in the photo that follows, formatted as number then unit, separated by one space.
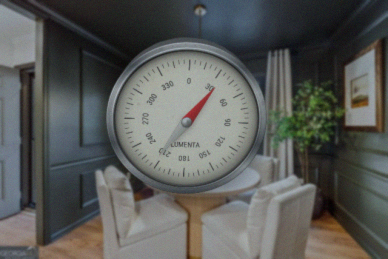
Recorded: 35 °
